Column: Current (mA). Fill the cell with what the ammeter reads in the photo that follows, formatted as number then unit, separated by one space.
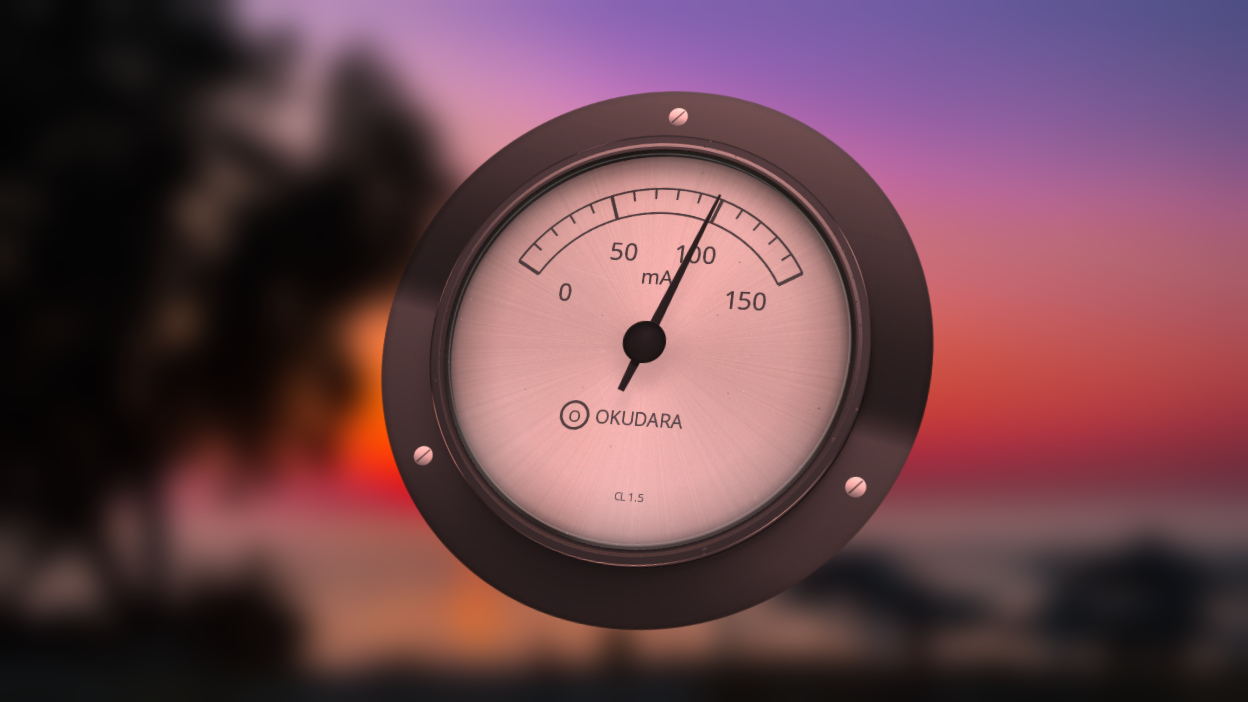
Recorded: 100 mA
